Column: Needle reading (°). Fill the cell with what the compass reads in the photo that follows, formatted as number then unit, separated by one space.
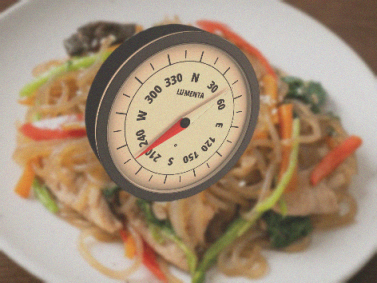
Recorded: 225 °
